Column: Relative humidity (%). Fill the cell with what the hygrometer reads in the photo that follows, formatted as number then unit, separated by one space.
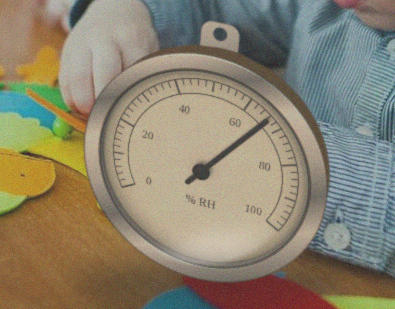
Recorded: 66 %
